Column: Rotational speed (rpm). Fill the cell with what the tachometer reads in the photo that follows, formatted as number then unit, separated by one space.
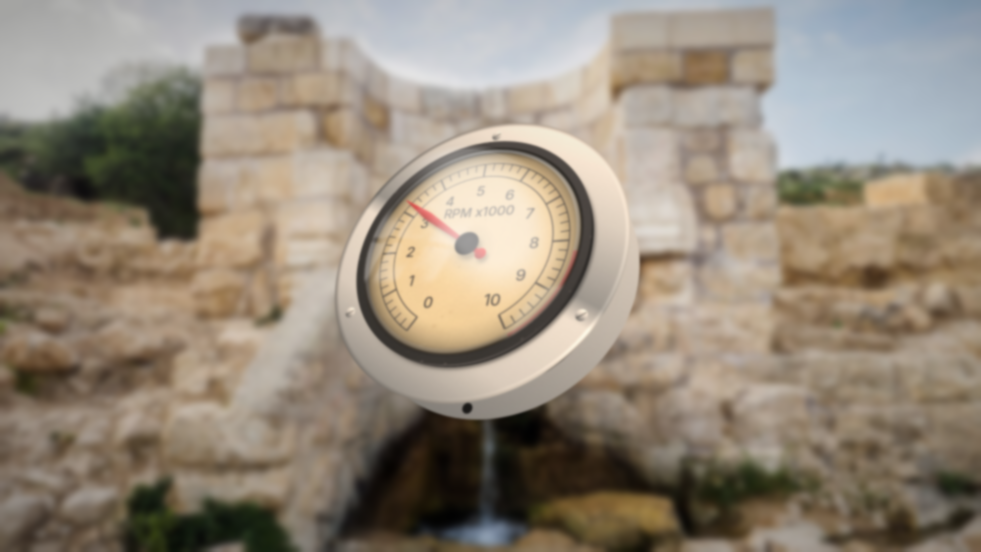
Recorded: 3200 rpm
